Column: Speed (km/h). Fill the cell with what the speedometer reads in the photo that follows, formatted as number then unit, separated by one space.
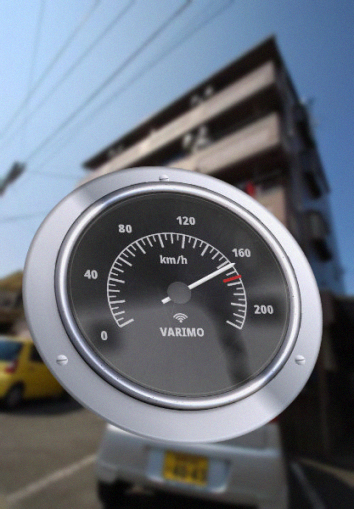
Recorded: 165 km/h
